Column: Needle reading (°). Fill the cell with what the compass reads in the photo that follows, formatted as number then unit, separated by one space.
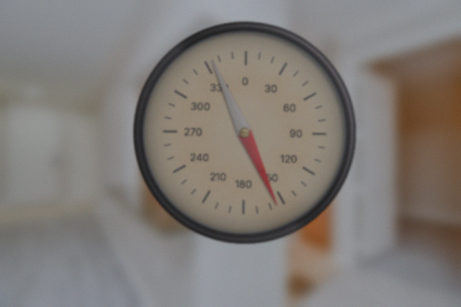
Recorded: 155 °
